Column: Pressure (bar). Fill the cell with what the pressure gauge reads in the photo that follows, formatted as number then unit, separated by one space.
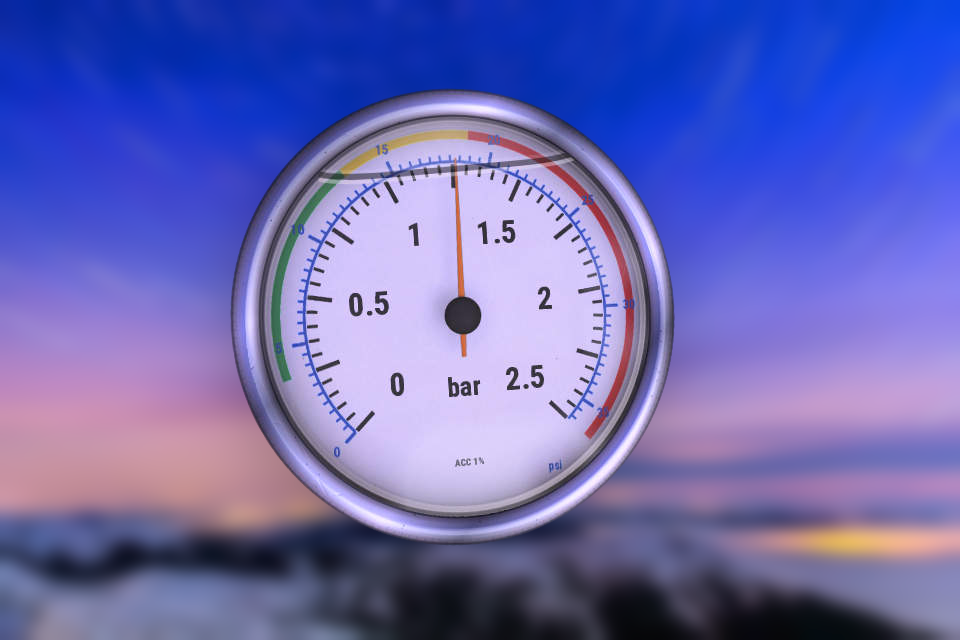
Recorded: 1.25 bar
